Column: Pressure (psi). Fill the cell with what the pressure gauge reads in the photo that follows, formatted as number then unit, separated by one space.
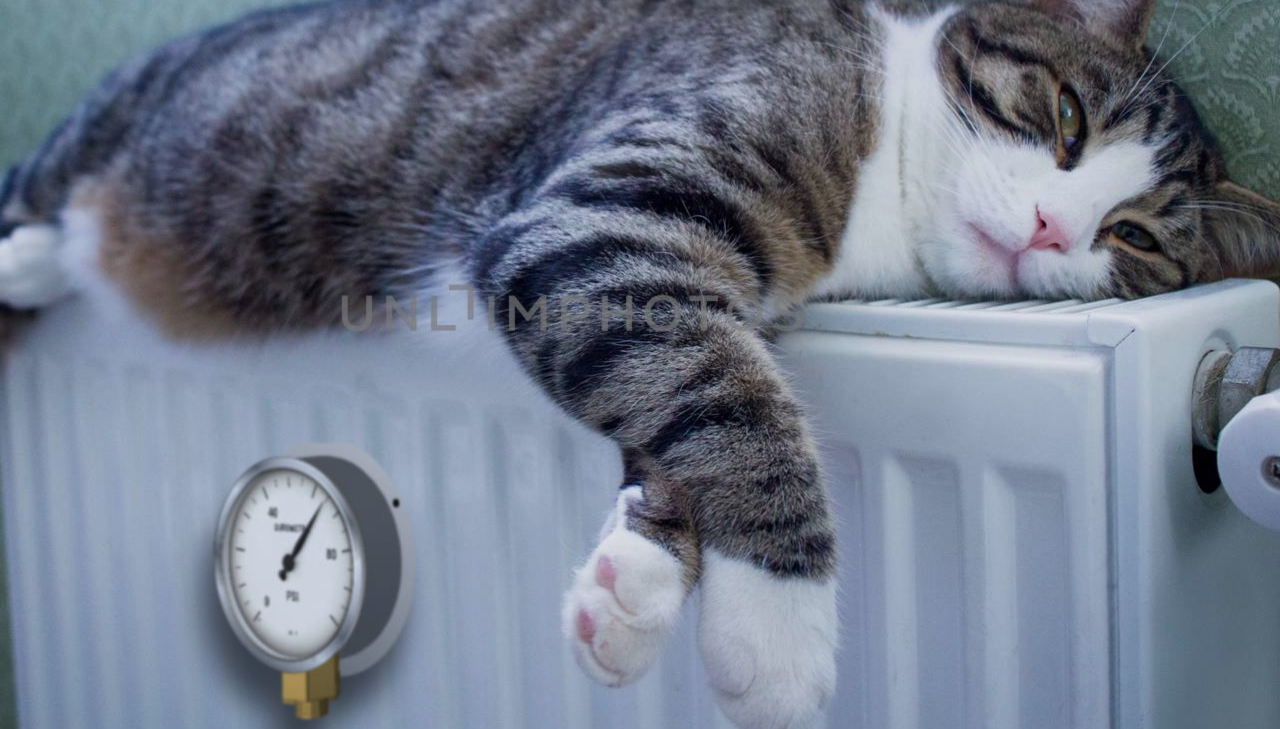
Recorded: 65 psi
